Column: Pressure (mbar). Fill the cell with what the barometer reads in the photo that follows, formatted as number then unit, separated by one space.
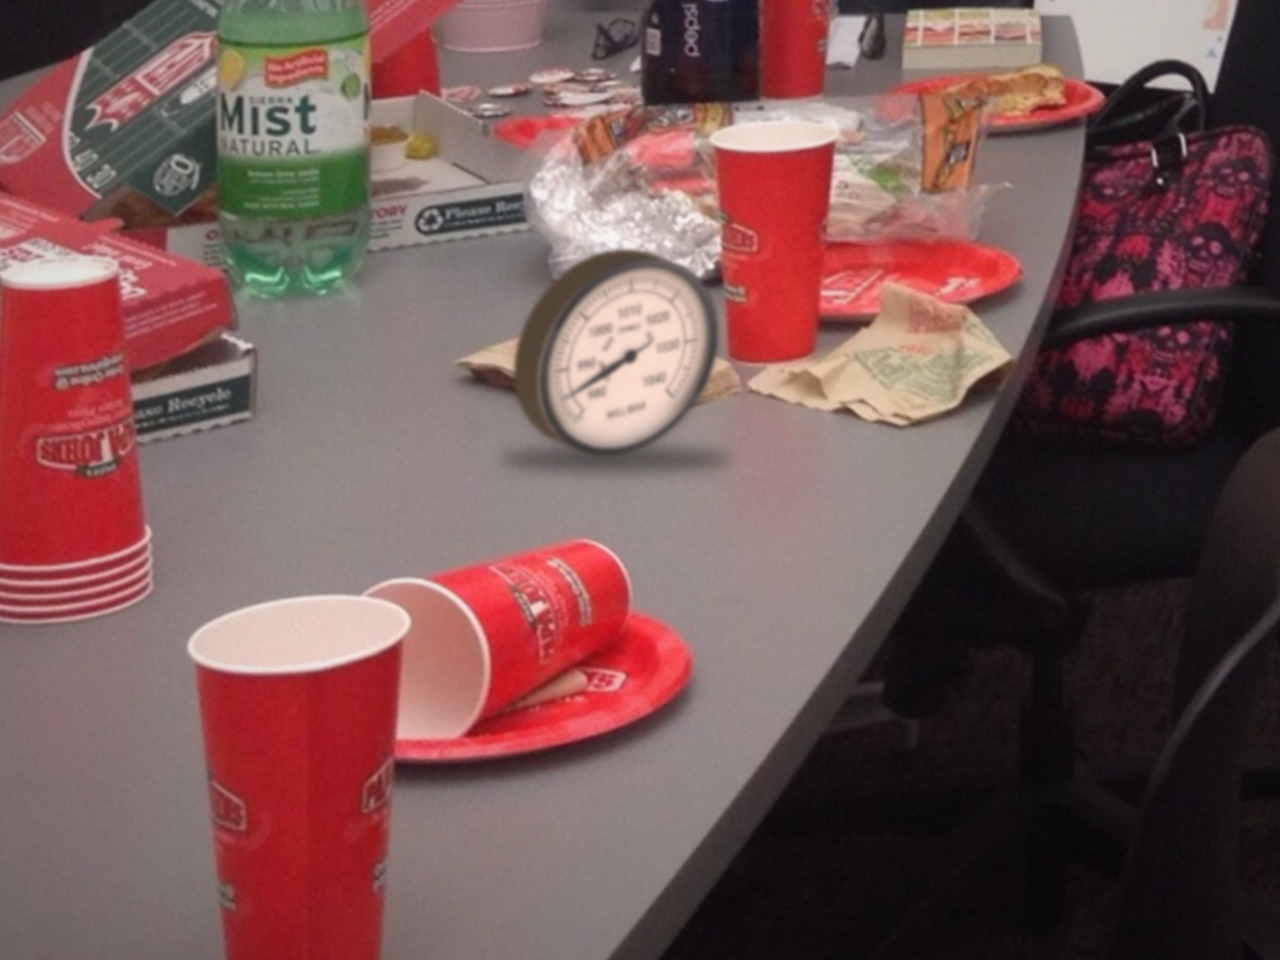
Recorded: 985 mbar
